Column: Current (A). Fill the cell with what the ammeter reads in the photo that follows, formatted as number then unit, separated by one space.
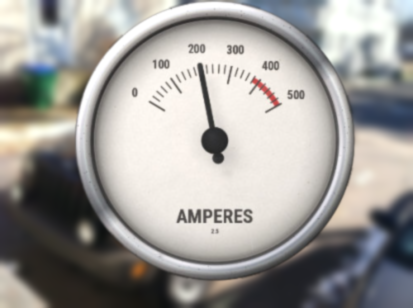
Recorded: 200 A
